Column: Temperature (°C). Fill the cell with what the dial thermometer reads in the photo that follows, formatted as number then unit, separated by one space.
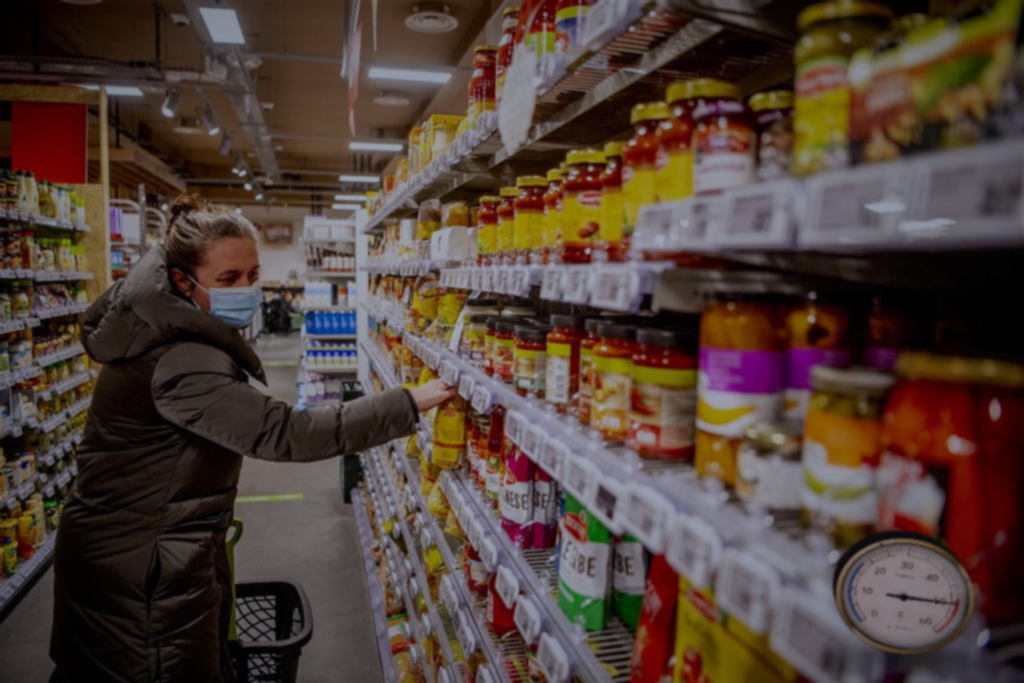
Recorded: 50 °C
